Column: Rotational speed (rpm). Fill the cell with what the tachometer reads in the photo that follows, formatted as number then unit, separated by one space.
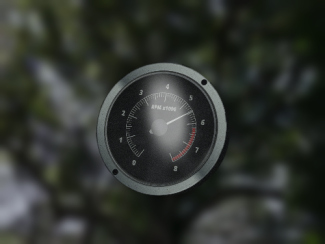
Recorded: 5500 rpm
